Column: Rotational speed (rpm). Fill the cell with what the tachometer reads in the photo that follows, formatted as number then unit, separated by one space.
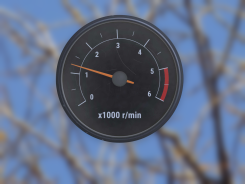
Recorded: 1250 rpm
